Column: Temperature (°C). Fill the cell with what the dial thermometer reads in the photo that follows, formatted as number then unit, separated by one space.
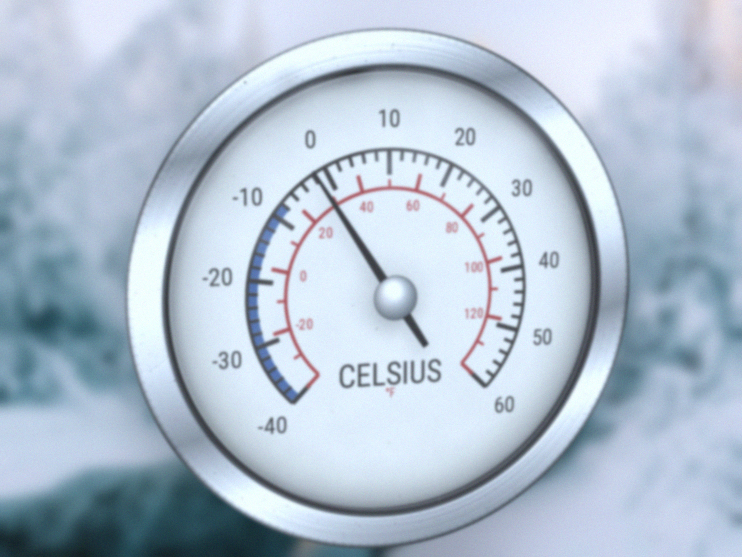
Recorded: -2 °C
